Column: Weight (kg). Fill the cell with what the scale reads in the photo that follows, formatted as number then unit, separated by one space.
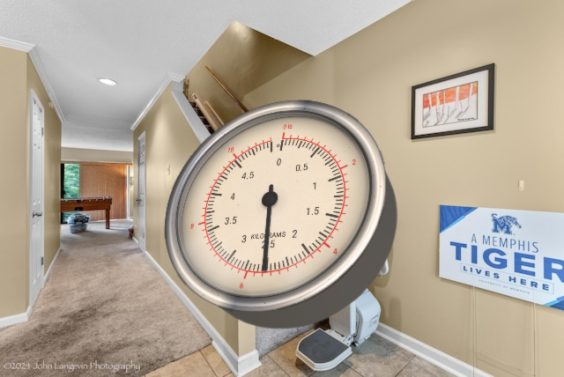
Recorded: 2.5 kg
